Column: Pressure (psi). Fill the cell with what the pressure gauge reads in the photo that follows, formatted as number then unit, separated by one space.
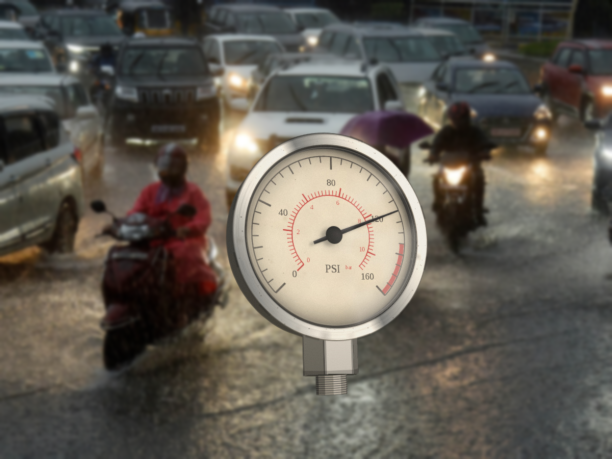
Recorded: 120 psi
